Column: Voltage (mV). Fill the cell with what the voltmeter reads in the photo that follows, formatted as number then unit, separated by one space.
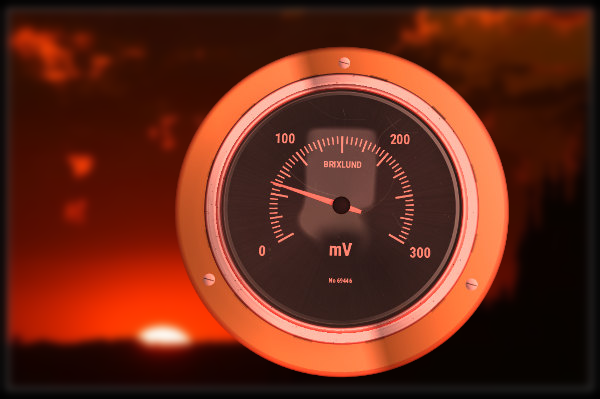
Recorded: 60 mV
